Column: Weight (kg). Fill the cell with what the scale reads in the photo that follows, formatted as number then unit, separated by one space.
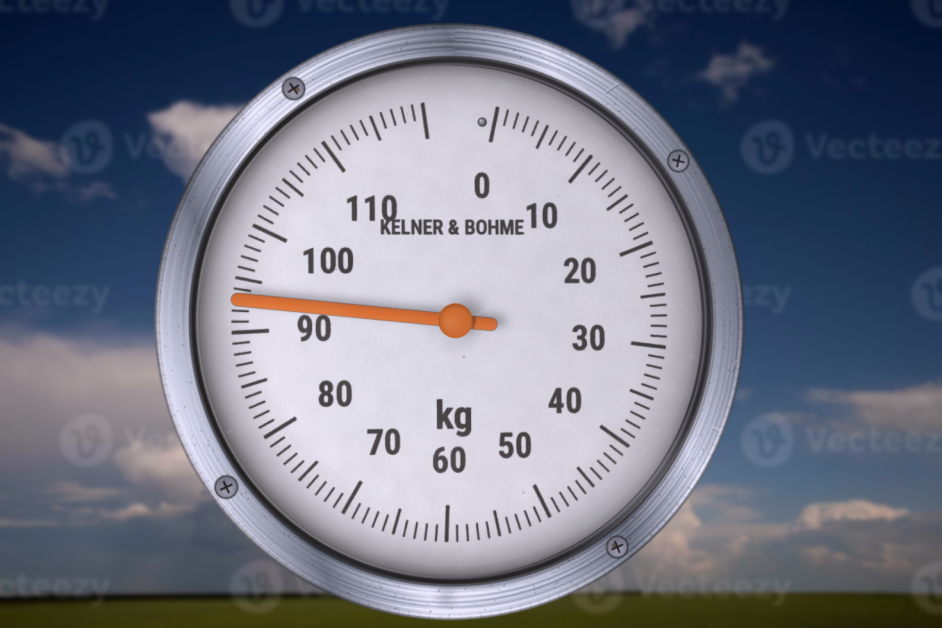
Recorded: 93 kg
